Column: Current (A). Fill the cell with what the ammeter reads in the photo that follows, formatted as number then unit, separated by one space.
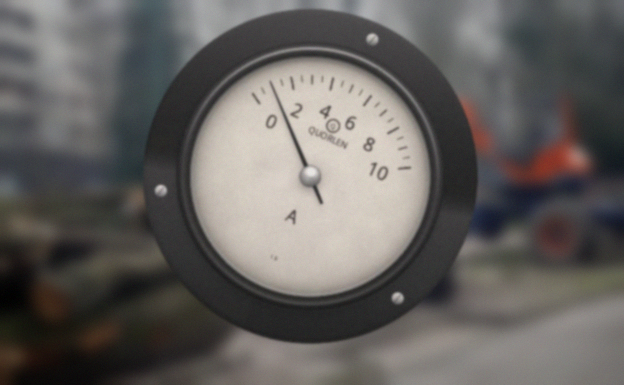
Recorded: 1 A
